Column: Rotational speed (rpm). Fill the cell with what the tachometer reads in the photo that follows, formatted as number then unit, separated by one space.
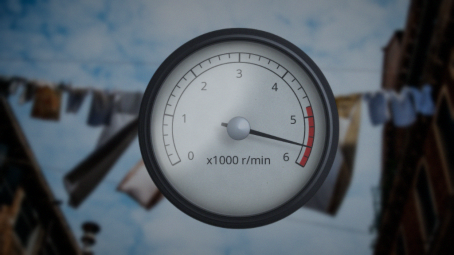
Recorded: 5600 rpm
